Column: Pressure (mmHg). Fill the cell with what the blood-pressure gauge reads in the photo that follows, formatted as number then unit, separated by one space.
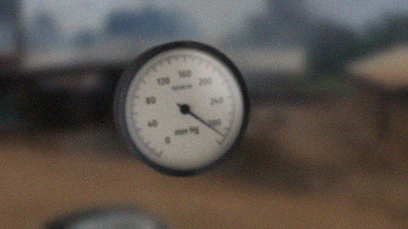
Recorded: 290 mmHg
